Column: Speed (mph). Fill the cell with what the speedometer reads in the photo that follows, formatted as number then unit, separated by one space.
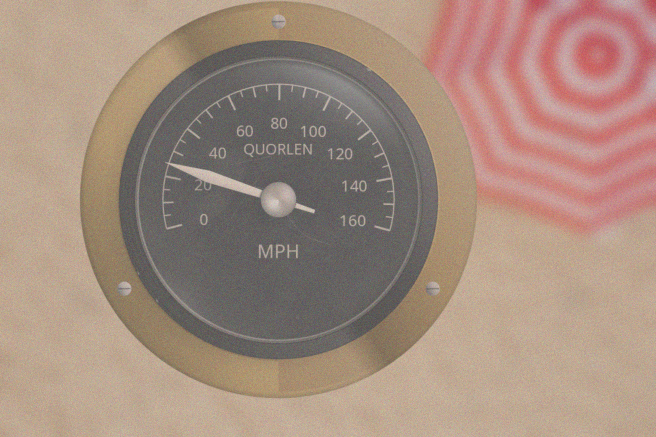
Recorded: 25 mph
